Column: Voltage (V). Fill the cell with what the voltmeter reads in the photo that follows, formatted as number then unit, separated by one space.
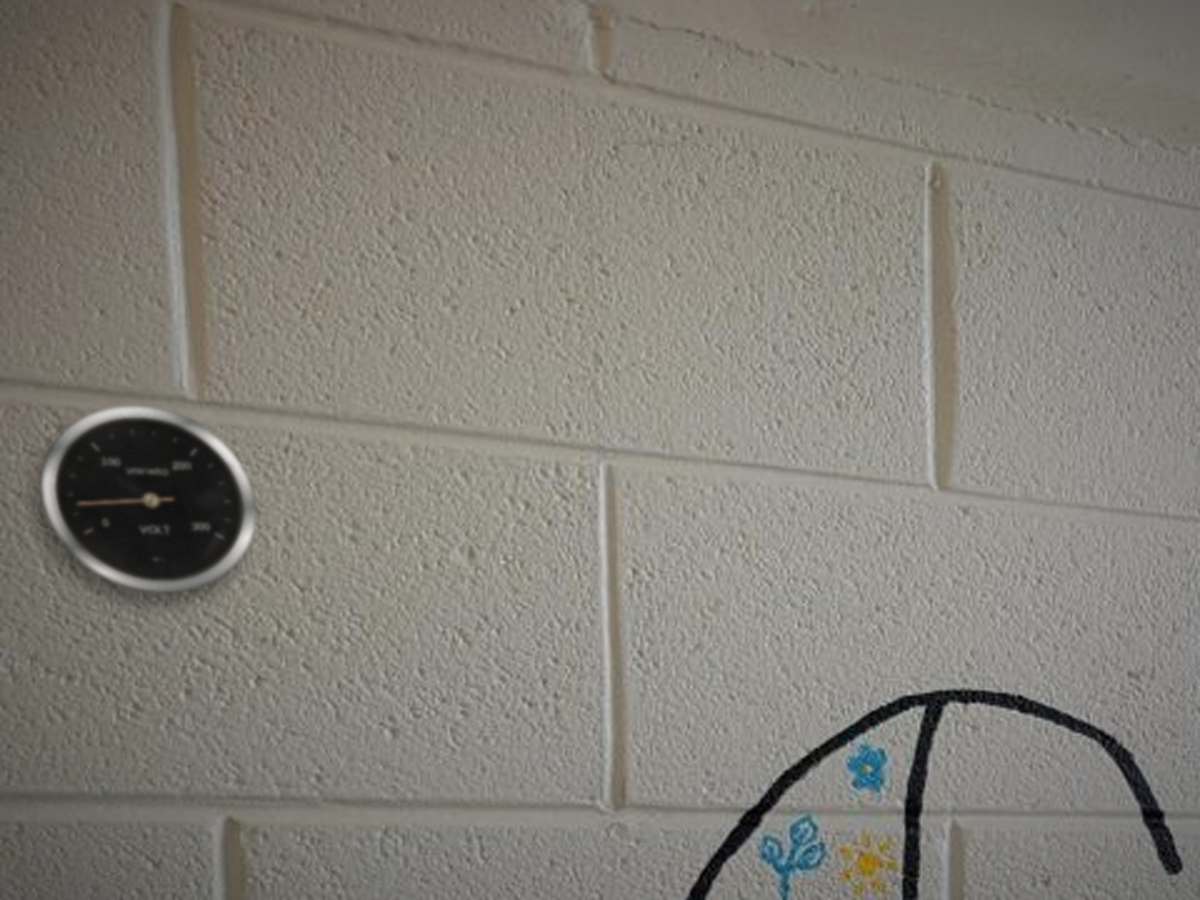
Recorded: 30 V
